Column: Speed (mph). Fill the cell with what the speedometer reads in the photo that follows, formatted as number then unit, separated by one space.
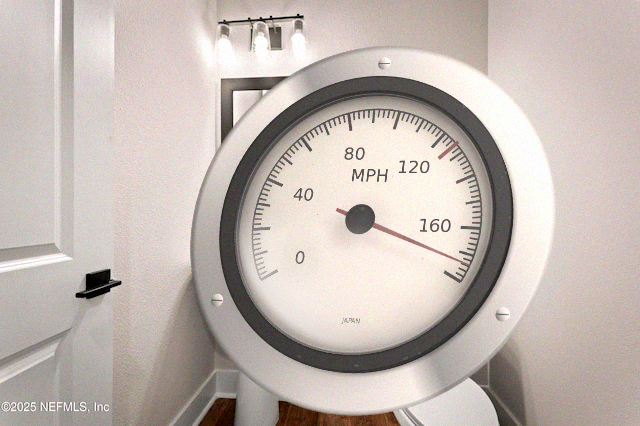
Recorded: 174 mph
